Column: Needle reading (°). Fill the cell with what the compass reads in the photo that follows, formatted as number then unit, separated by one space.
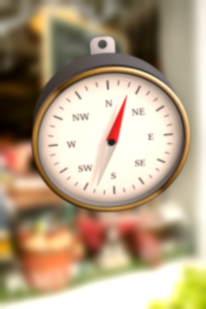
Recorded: 20 °
